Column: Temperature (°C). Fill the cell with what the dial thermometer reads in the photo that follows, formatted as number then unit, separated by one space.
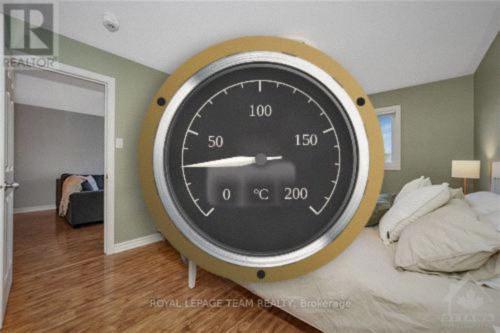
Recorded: 30 °C
